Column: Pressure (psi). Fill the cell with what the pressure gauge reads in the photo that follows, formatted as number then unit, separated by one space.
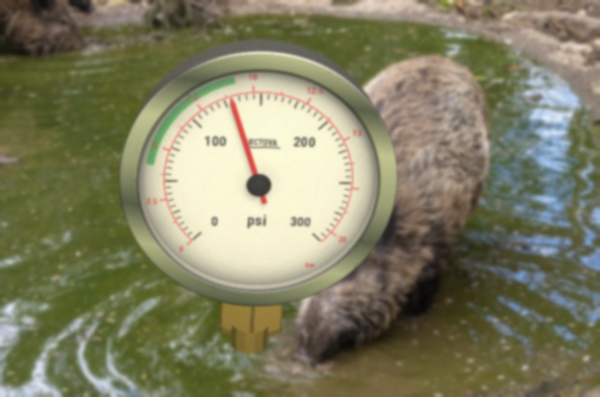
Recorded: 130 psi
